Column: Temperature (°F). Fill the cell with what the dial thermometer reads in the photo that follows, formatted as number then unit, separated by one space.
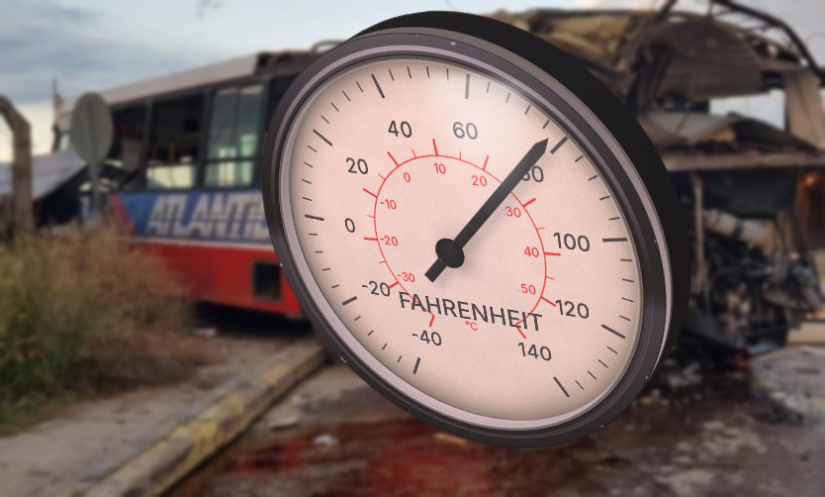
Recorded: 78 °F
